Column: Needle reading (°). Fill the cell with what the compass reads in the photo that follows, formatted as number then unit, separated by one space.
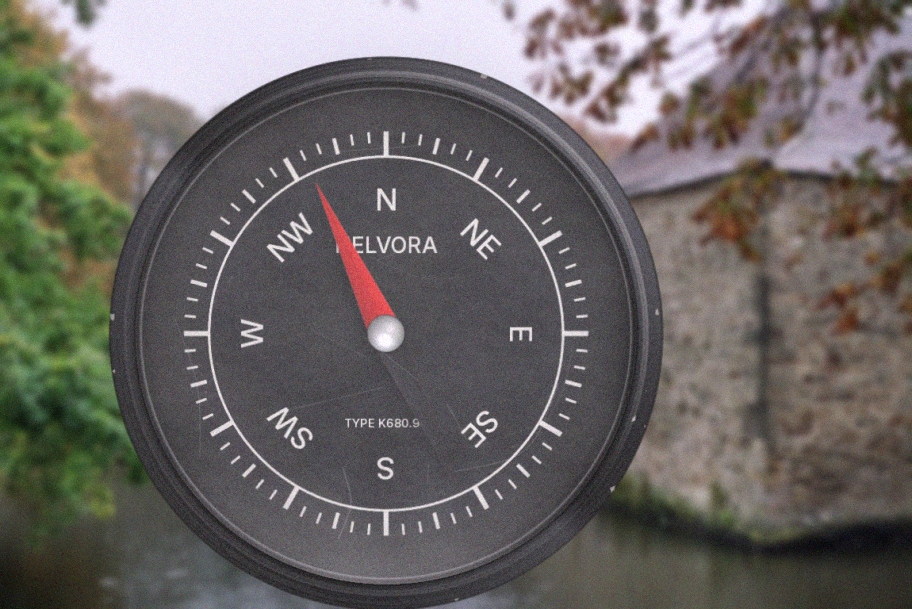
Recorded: 335 °
